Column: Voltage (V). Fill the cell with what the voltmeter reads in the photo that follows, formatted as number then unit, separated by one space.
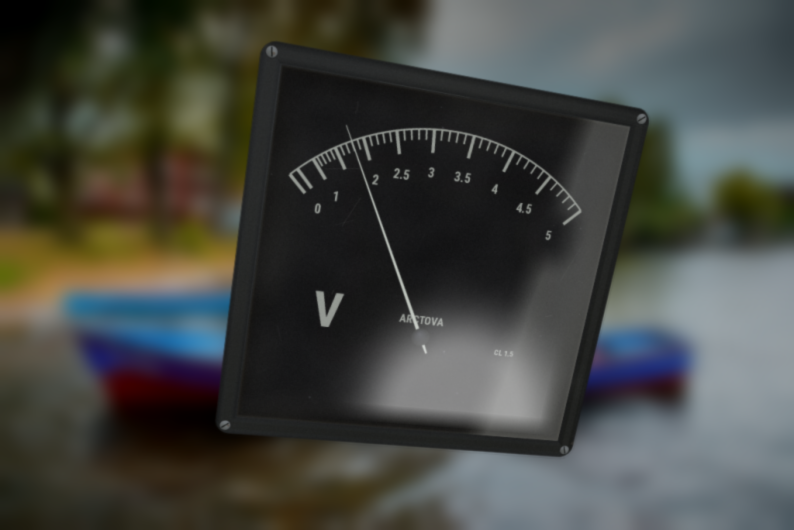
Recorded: 1.8 V
